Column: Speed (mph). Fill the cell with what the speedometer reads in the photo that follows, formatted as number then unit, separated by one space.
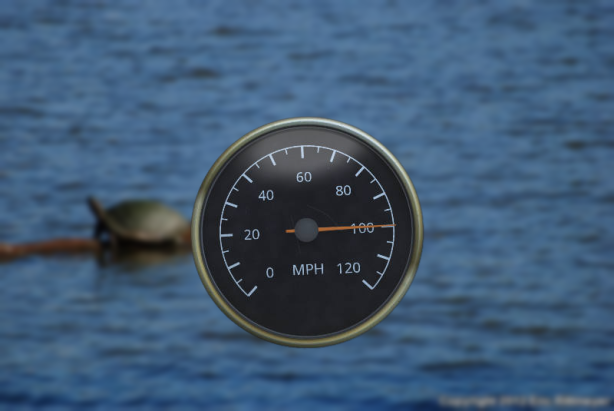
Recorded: 100 mph
